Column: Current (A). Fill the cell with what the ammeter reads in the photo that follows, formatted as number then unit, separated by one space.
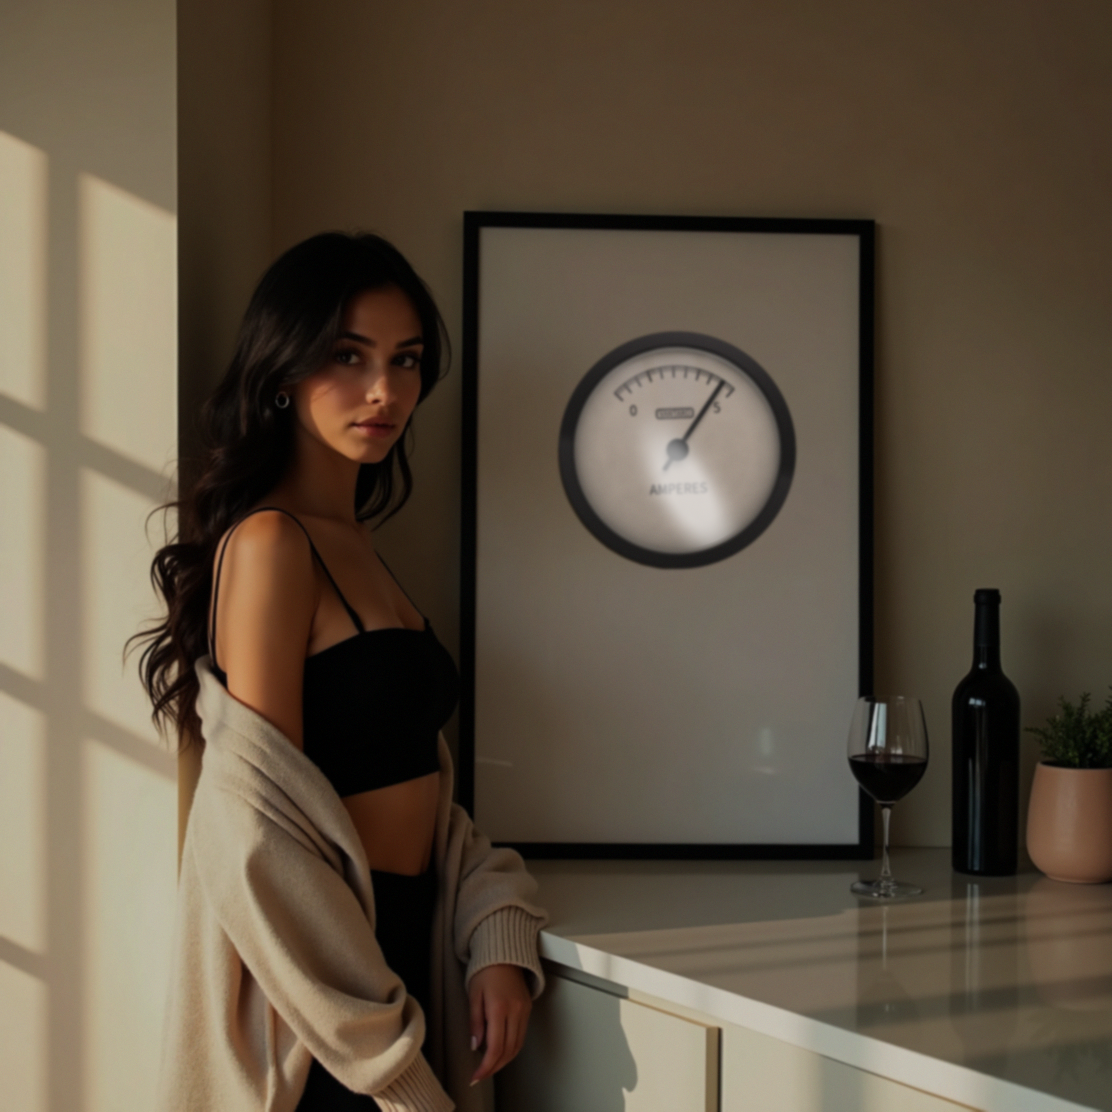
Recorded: 4.5 A
